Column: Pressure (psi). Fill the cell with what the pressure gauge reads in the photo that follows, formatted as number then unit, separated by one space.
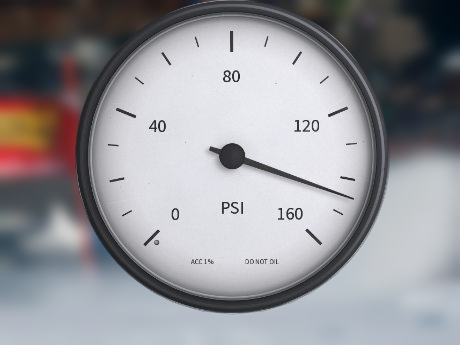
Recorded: 145 psi
